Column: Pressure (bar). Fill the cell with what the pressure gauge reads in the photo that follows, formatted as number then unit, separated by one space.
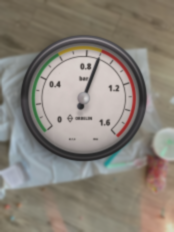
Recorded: 0.9 bar
